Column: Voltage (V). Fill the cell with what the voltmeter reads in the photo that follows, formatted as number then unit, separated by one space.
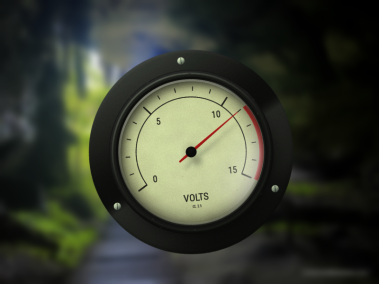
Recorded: 11 V
